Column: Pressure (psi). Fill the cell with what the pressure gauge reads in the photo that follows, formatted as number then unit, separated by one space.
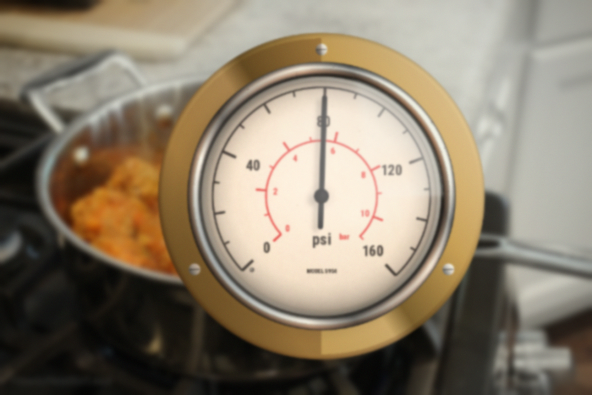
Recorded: 80 psi
